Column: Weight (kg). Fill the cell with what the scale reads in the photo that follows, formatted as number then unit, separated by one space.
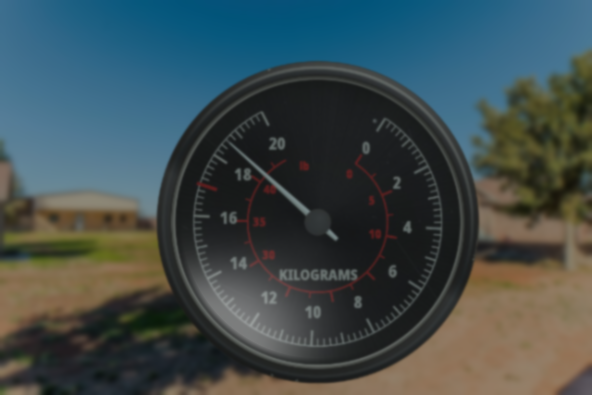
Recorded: 18.6 kg
